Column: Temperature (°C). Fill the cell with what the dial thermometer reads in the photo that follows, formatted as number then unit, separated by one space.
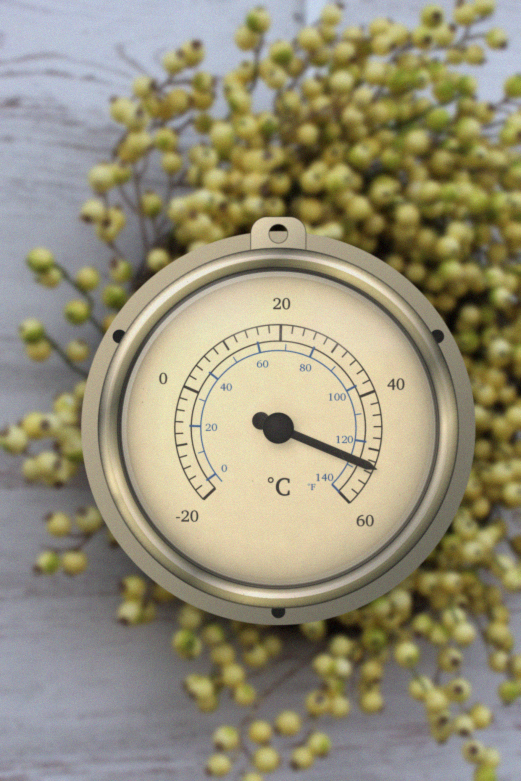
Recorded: 53 °C
